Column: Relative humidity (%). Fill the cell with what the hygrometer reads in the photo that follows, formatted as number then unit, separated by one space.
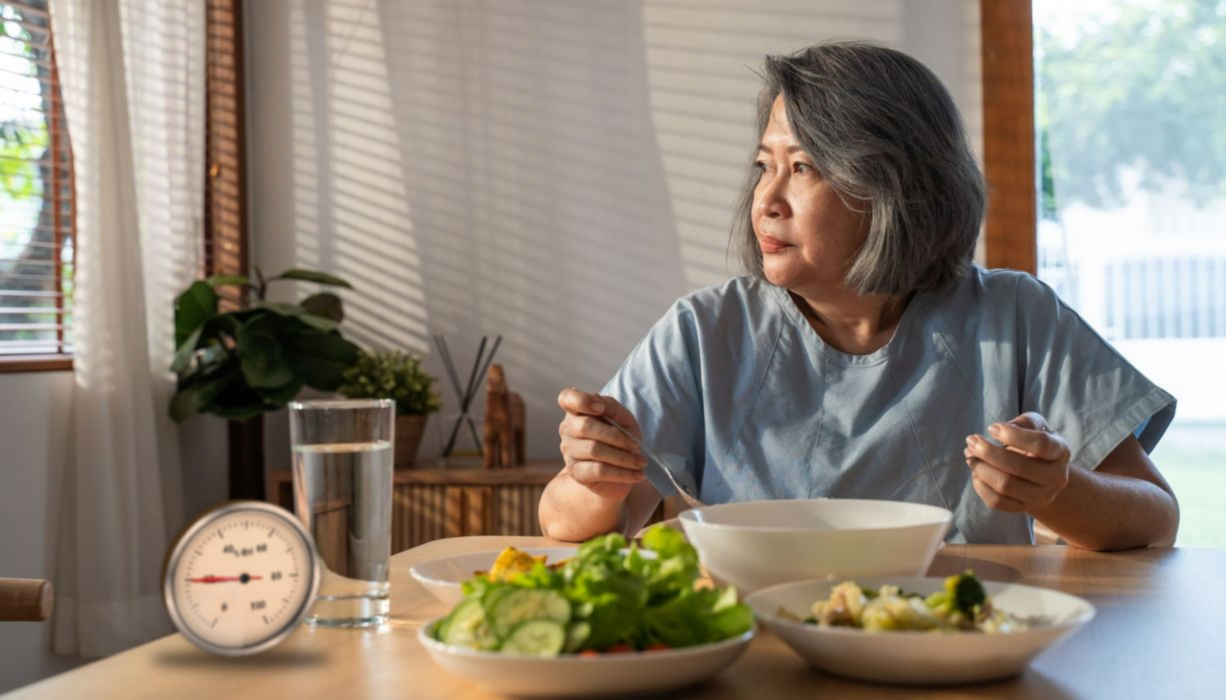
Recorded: 20 %
